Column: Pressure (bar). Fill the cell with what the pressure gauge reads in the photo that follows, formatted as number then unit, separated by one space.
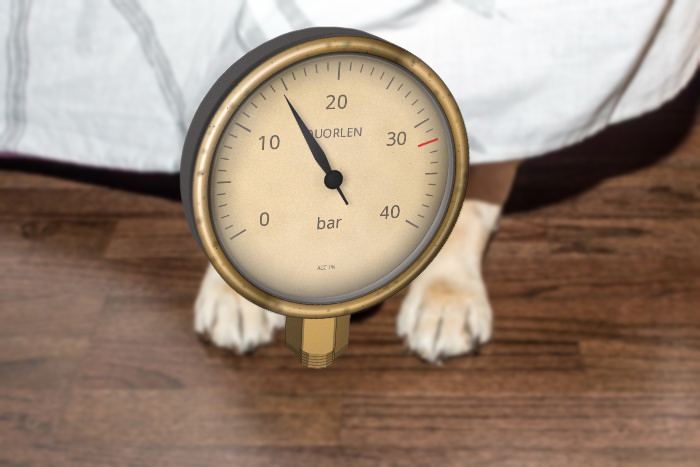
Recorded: 14.5 bar
